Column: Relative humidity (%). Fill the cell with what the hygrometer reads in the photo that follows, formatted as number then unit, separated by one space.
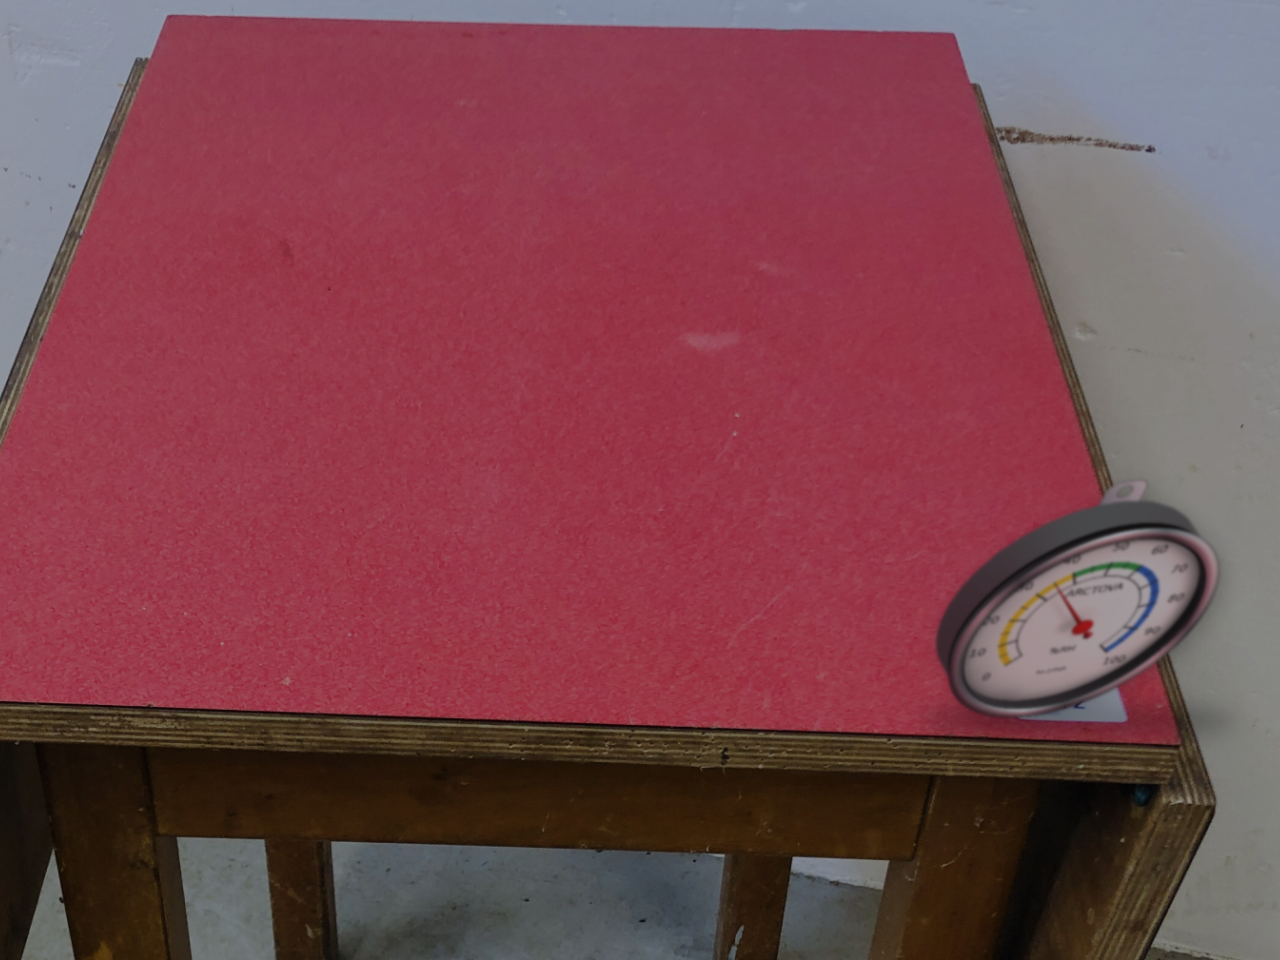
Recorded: 35 %
